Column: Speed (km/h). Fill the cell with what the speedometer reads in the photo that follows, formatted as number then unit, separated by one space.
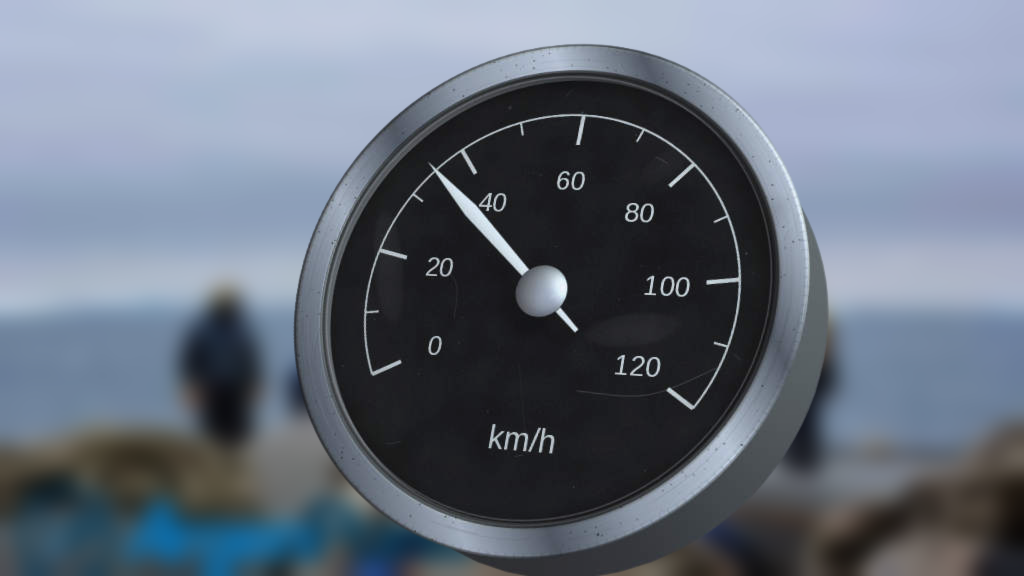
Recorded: 35 km/h
